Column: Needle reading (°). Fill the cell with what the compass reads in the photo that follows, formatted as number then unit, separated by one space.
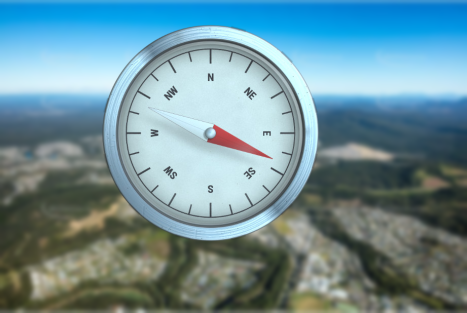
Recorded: 112.5 °
